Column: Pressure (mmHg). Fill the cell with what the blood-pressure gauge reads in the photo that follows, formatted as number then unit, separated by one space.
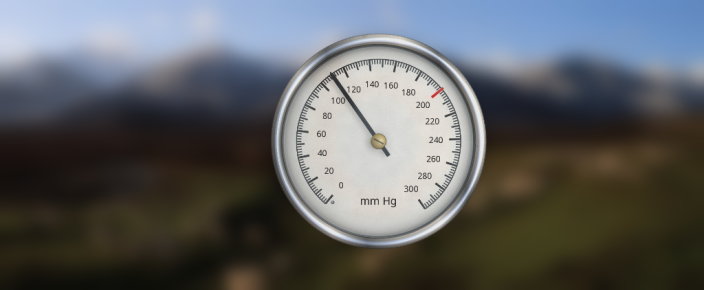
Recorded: 110 mmHg
